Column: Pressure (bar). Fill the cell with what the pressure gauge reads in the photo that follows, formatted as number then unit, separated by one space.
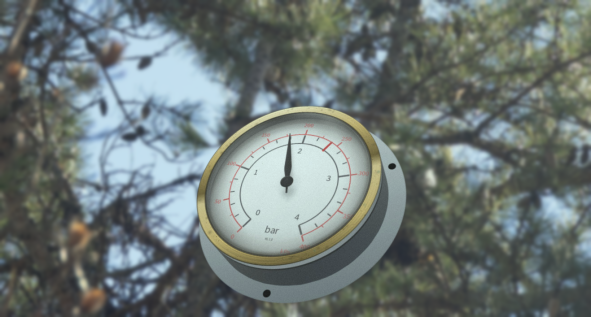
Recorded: 1.8 bar
